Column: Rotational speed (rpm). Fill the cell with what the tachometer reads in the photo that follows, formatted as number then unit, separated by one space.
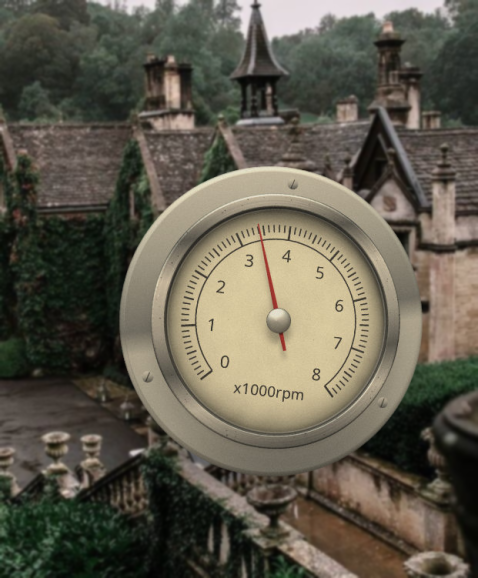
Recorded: 3400 rpm
